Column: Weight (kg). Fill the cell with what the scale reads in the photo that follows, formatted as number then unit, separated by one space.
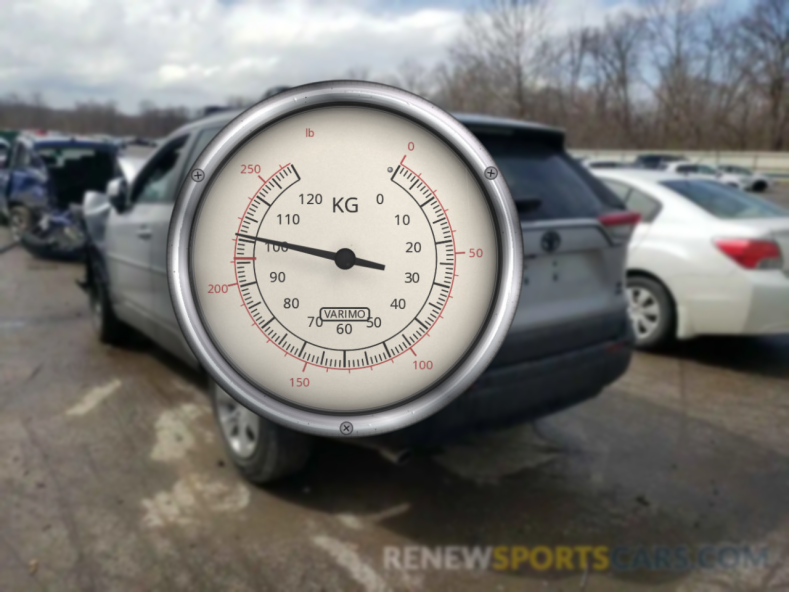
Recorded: 101 kg
